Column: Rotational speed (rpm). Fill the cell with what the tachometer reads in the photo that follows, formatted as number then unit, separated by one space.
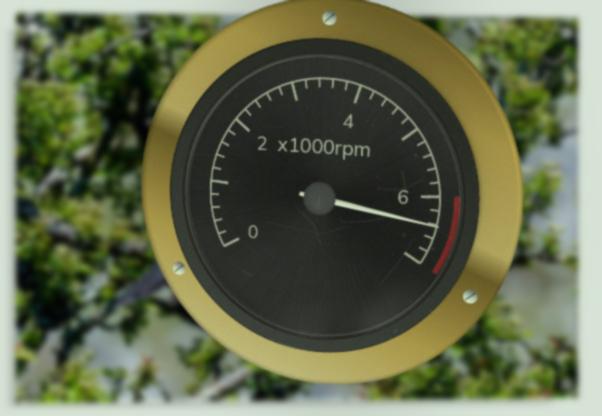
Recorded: 6400 rpm
